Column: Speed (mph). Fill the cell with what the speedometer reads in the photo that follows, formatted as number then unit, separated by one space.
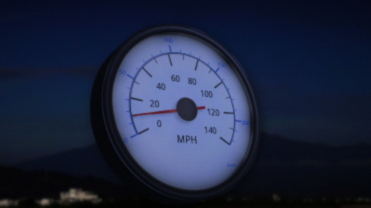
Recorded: 10 mph
